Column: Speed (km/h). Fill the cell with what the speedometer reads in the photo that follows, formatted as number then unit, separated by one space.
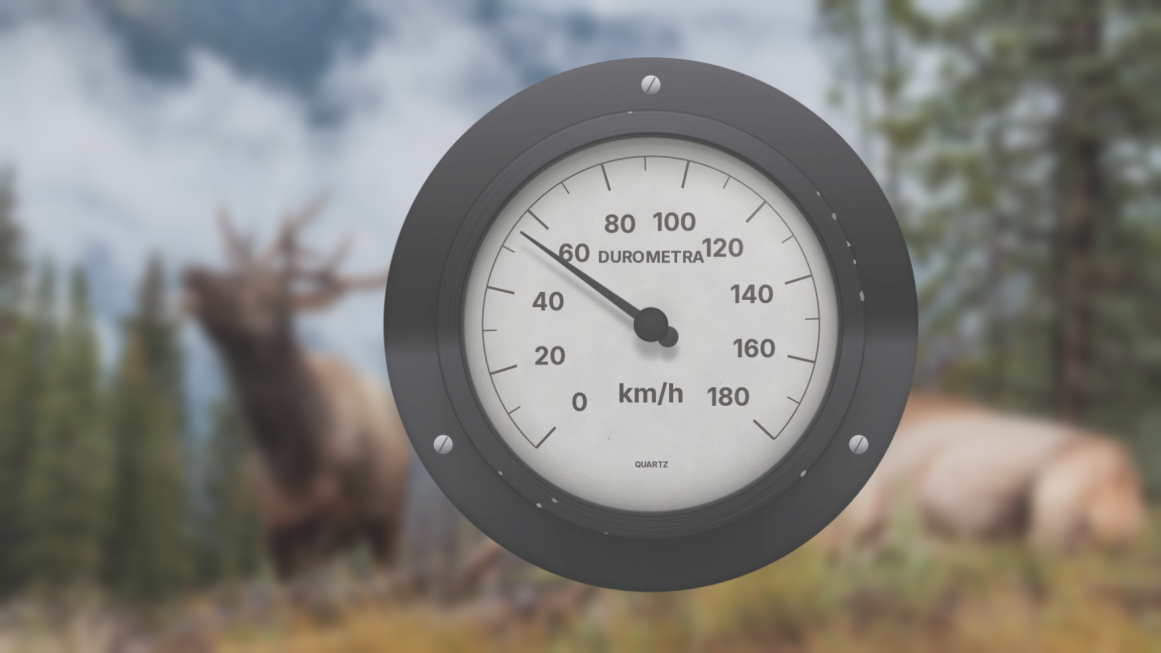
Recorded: 55 km/h
